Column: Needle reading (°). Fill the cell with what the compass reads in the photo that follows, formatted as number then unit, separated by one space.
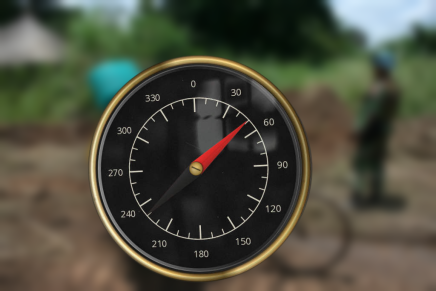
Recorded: 50 °
